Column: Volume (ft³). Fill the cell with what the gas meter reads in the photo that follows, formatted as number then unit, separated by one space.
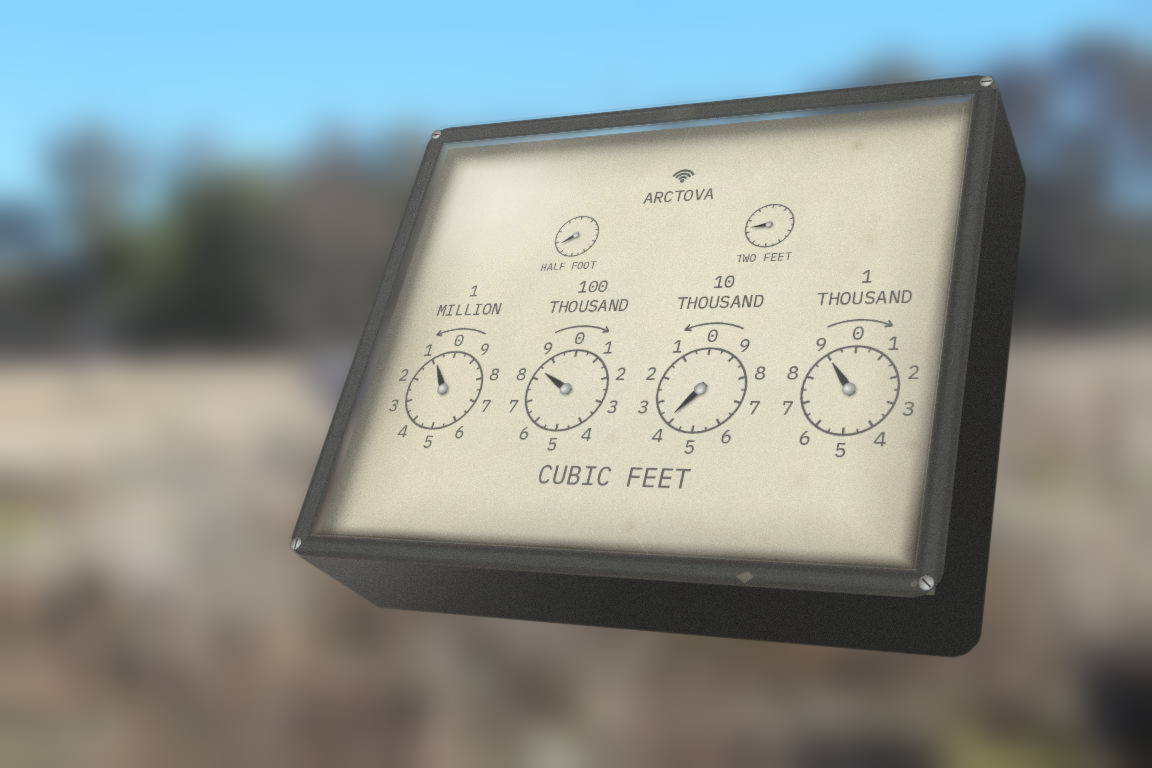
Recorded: 83900 ft³
